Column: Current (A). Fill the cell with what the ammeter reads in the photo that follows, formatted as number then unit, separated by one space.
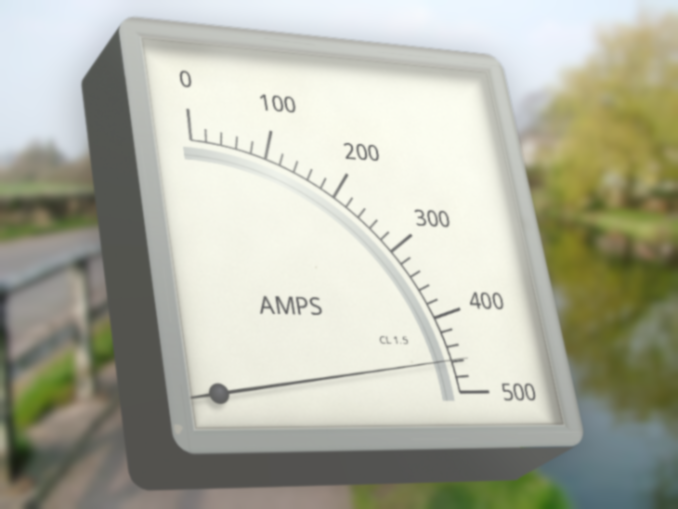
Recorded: 460 A
